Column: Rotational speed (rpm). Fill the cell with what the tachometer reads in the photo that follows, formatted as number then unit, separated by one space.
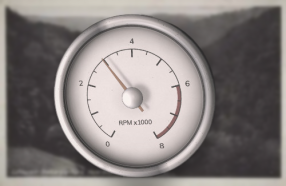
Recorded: 3000 rpm
